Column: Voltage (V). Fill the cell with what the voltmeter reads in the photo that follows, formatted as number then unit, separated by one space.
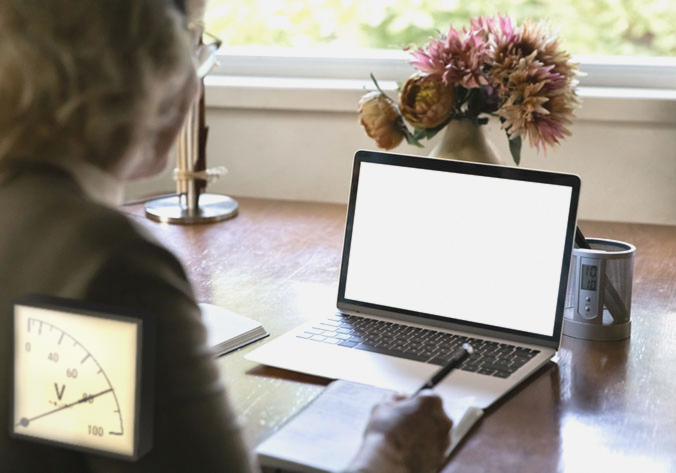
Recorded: 80 V
